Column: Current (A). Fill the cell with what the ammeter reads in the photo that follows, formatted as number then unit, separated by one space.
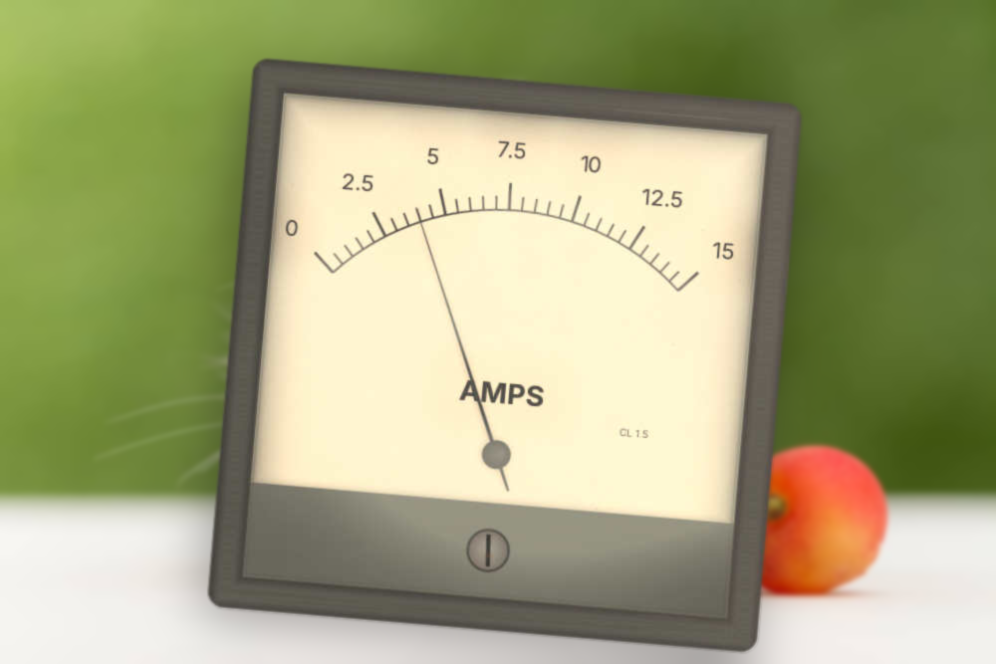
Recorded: 4 A
